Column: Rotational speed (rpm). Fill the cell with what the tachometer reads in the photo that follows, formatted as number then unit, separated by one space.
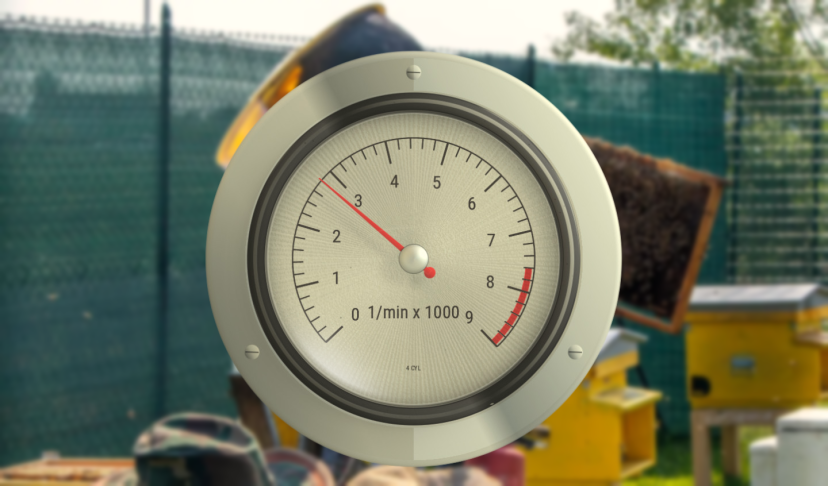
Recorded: 2800 rpm
